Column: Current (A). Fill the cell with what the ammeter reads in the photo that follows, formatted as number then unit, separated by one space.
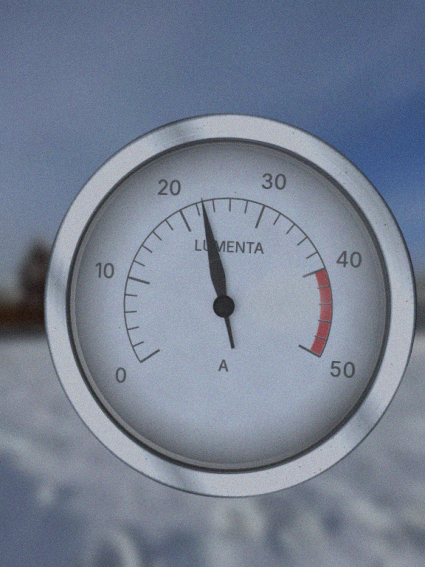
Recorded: 23 A
